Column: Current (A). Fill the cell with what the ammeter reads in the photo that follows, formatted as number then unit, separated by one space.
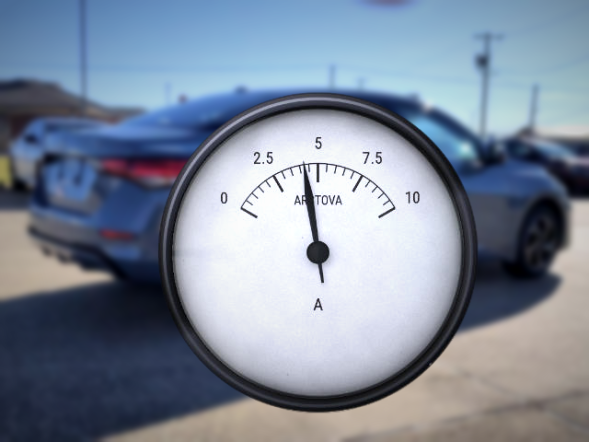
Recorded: 4.25 A
